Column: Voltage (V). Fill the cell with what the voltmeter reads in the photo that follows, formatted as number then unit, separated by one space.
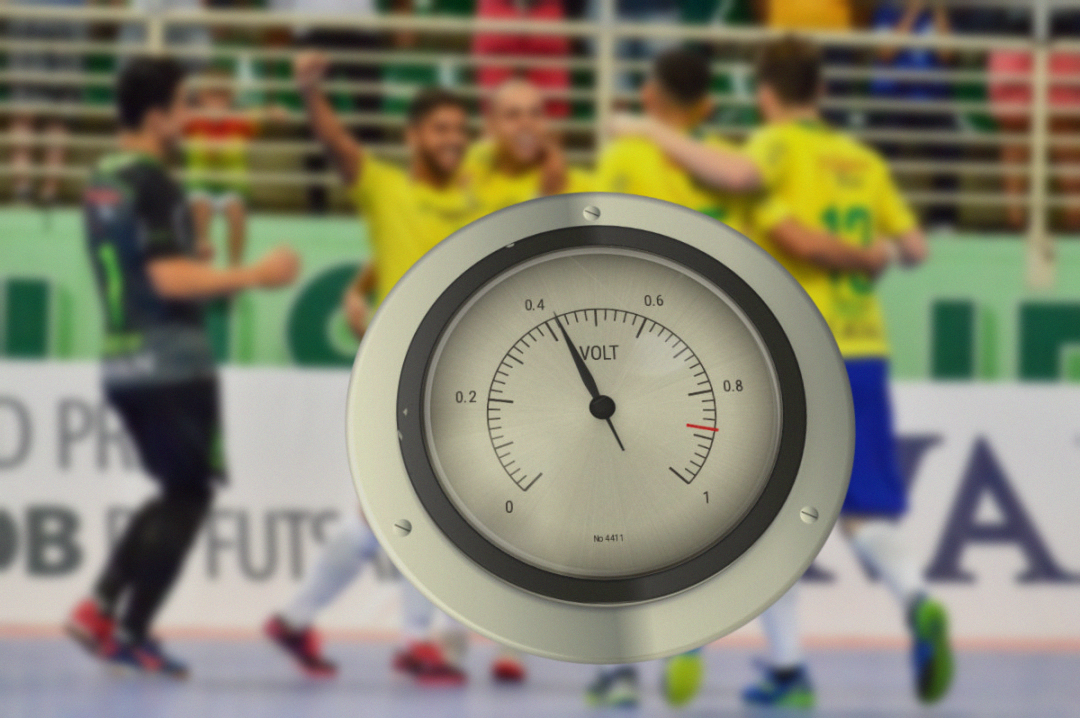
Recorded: 0.42 V
